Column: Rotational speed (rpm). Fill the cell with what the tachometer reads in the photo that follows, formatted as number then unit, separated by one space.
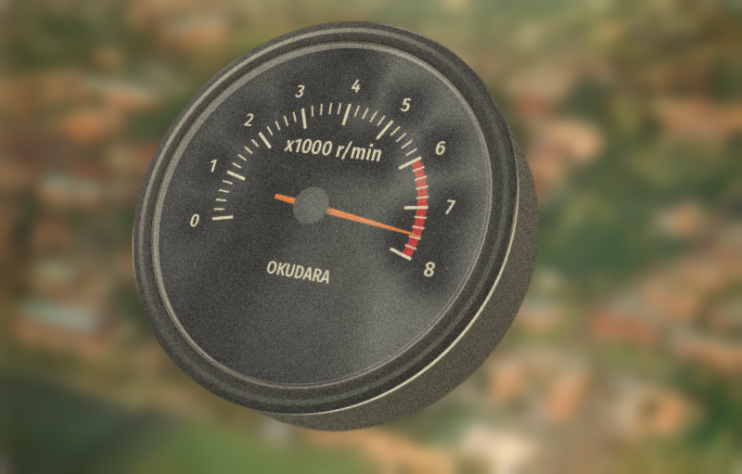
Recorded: 7600 rpm
